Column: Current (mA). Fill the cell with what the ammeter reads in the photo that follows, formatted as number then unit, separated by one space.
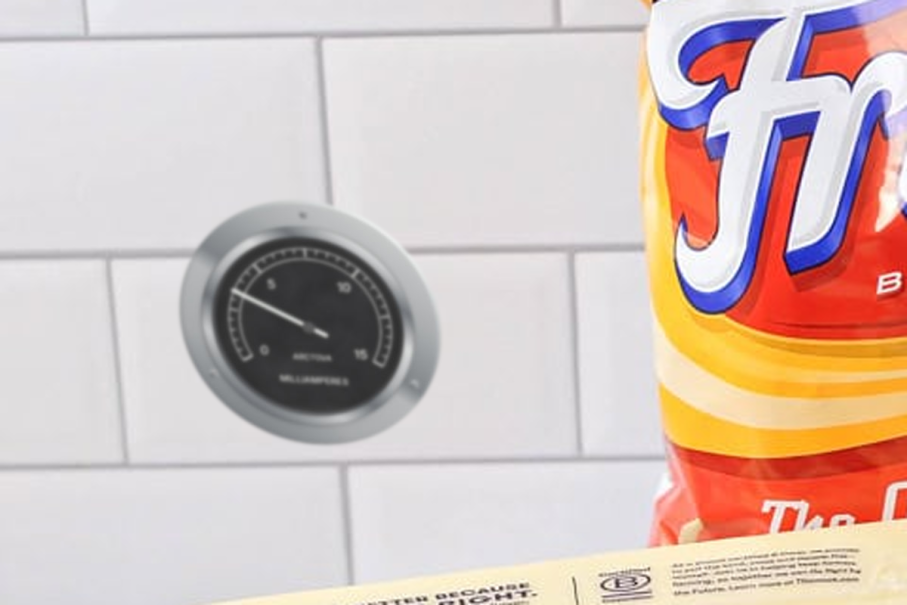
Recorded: 3.5 mA
